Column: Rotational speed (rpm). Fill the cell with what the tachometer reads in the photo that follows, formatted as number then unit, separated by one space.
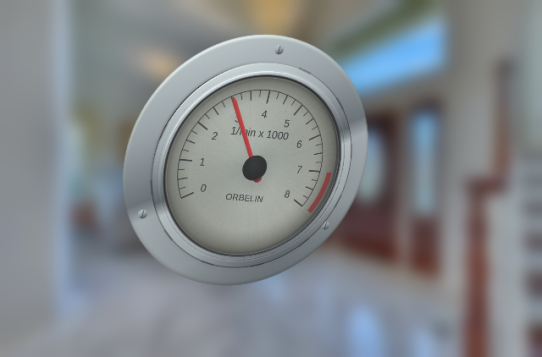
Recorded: 3000 rpm
